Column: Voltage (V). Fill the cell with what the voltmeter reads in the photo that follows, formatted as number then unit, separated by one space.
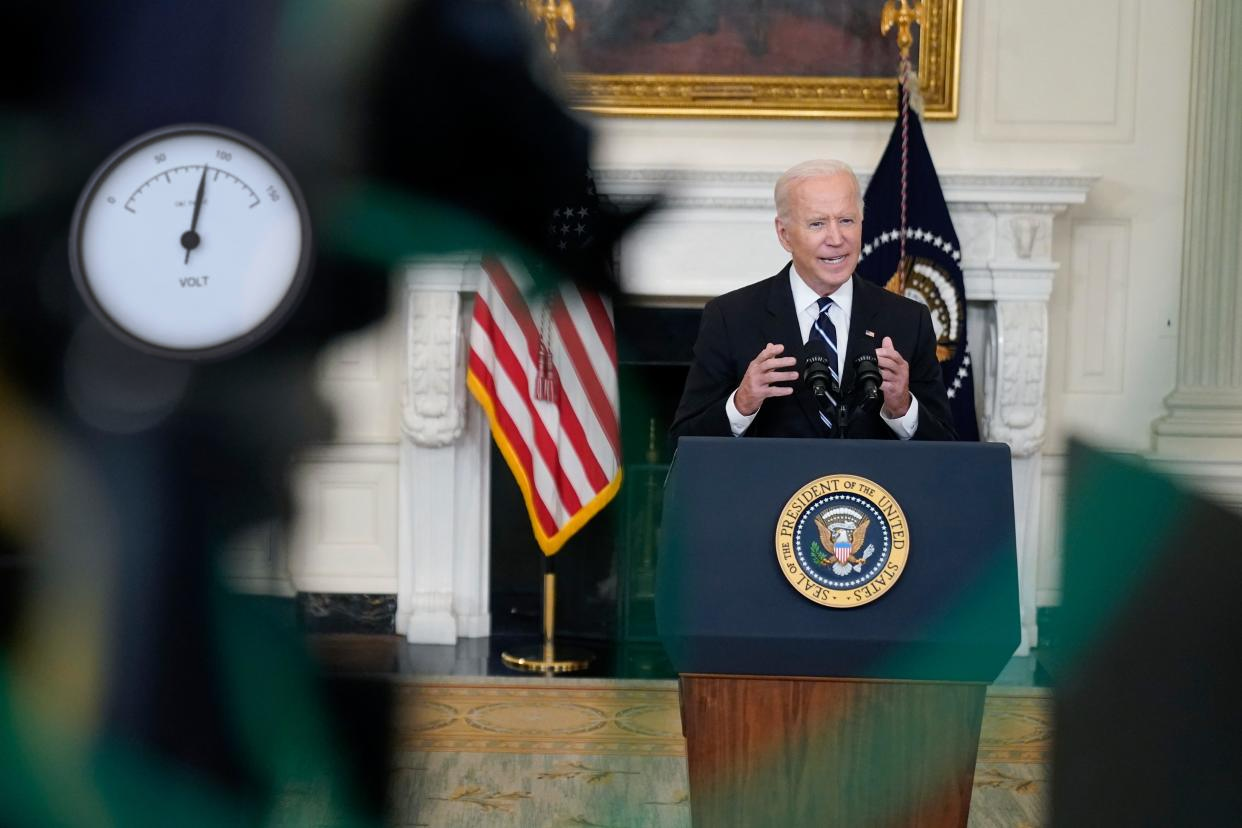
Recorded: 90 V
